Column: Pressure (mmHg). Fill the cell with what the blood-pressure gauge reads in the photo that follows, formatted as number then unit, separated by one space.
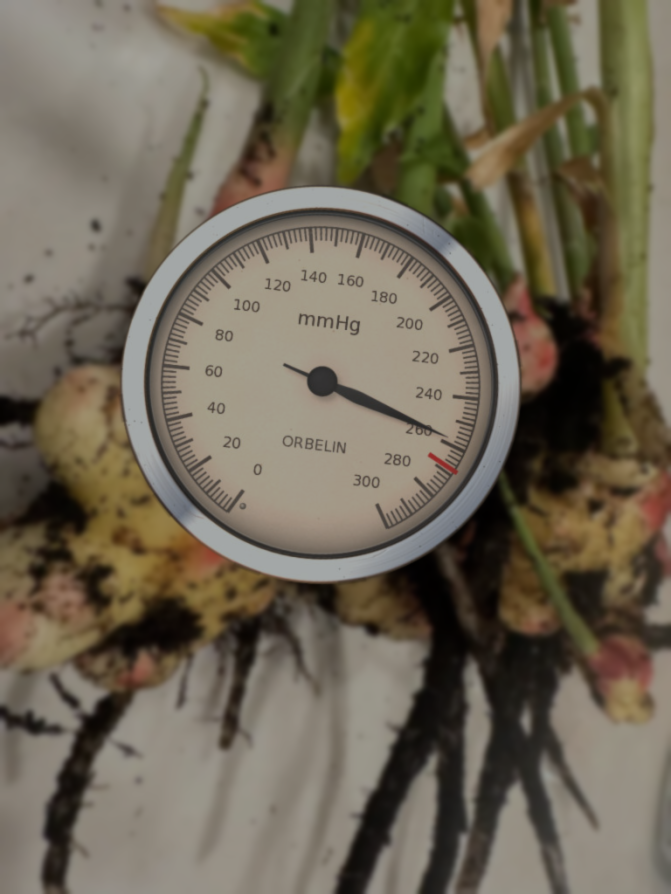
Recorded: 258 mmHg
